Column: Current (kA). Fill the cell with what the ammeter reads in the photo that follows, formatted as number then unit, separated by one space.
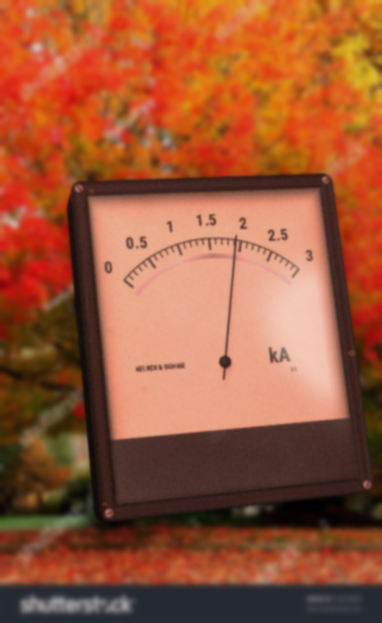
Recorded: 1.9 kA
